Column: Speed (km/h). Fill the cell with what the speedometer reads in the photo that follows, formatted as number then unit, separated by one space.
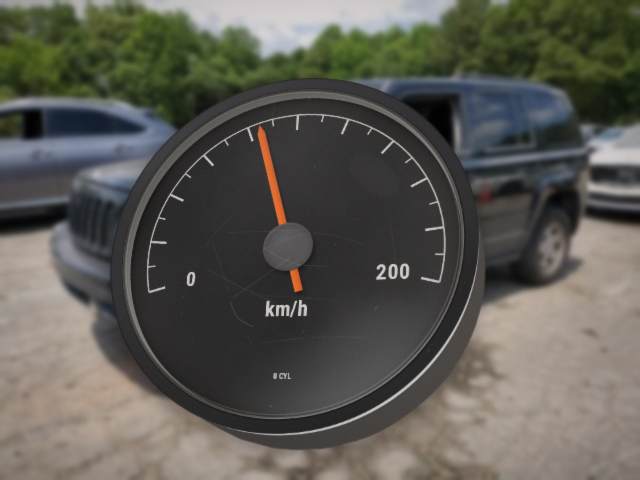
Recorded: 85 km/h
